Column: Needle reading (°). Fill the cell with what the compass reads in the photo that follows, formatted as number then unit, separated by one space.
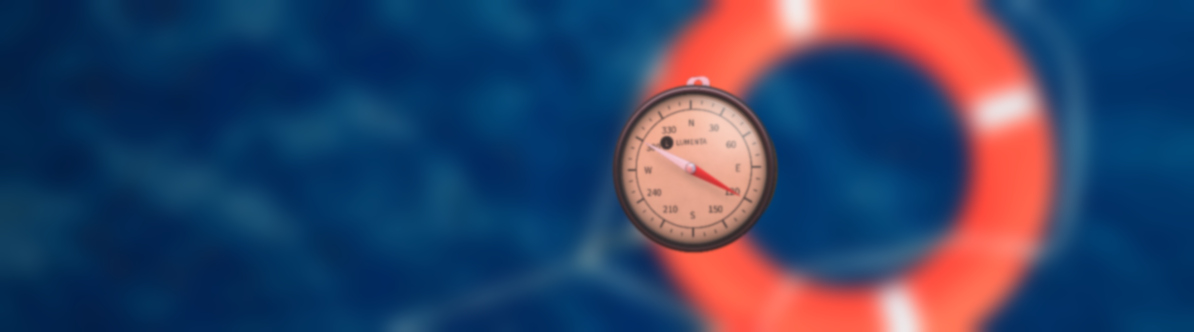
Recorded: 120 °
